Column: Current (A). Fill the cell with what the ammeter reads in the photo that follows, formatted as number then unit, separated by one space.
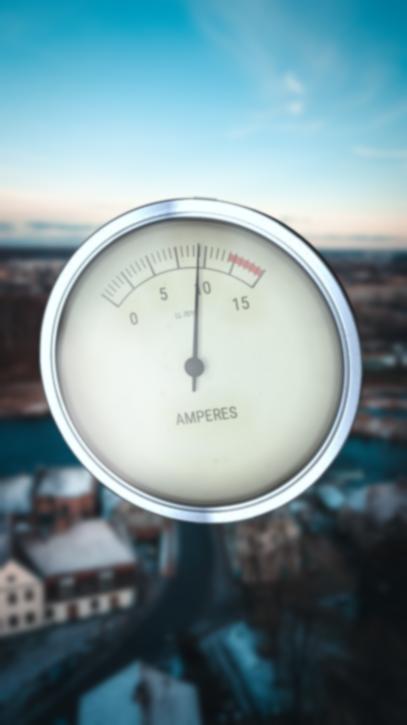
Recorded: 9.5 A
